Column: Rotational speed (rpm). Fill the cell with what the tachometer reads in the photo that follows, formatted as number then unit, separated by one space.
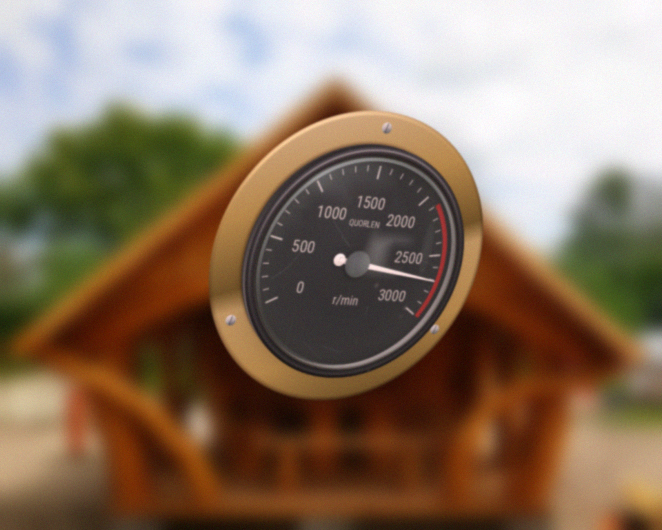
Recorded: 2700 rpm
